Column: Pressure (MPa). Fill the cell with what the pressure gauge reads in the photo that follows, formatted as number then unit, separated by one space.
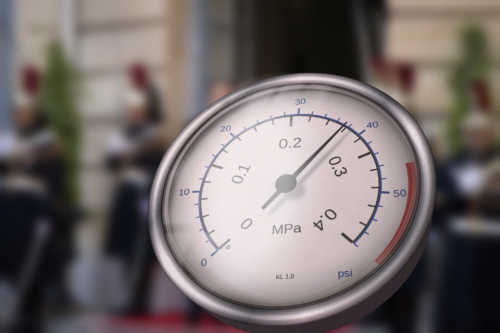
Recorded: 0.26 MPa
